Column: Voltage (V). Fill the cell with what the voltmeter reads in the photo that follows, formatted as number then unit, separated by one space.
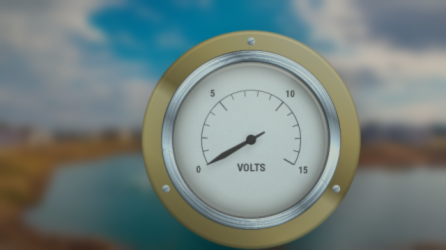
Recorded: 0 V
